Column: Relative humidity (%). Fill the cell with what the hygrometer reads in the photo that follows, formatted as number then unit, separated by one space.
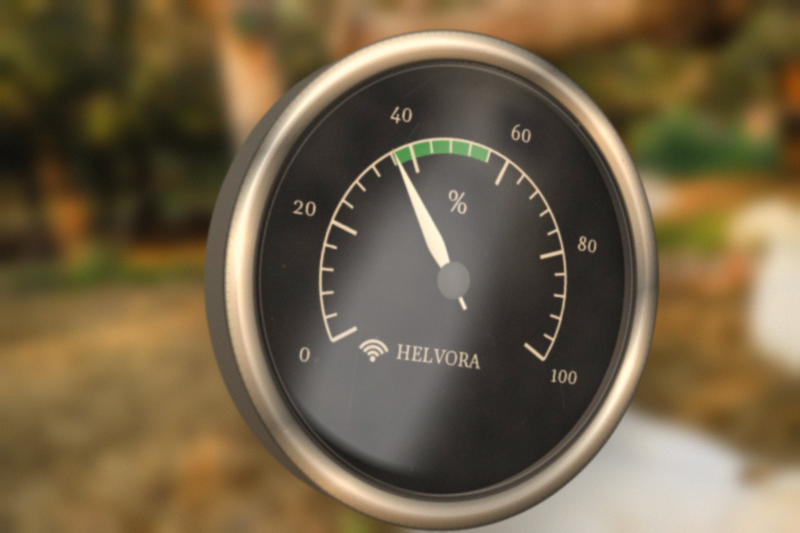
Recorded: 36 %
